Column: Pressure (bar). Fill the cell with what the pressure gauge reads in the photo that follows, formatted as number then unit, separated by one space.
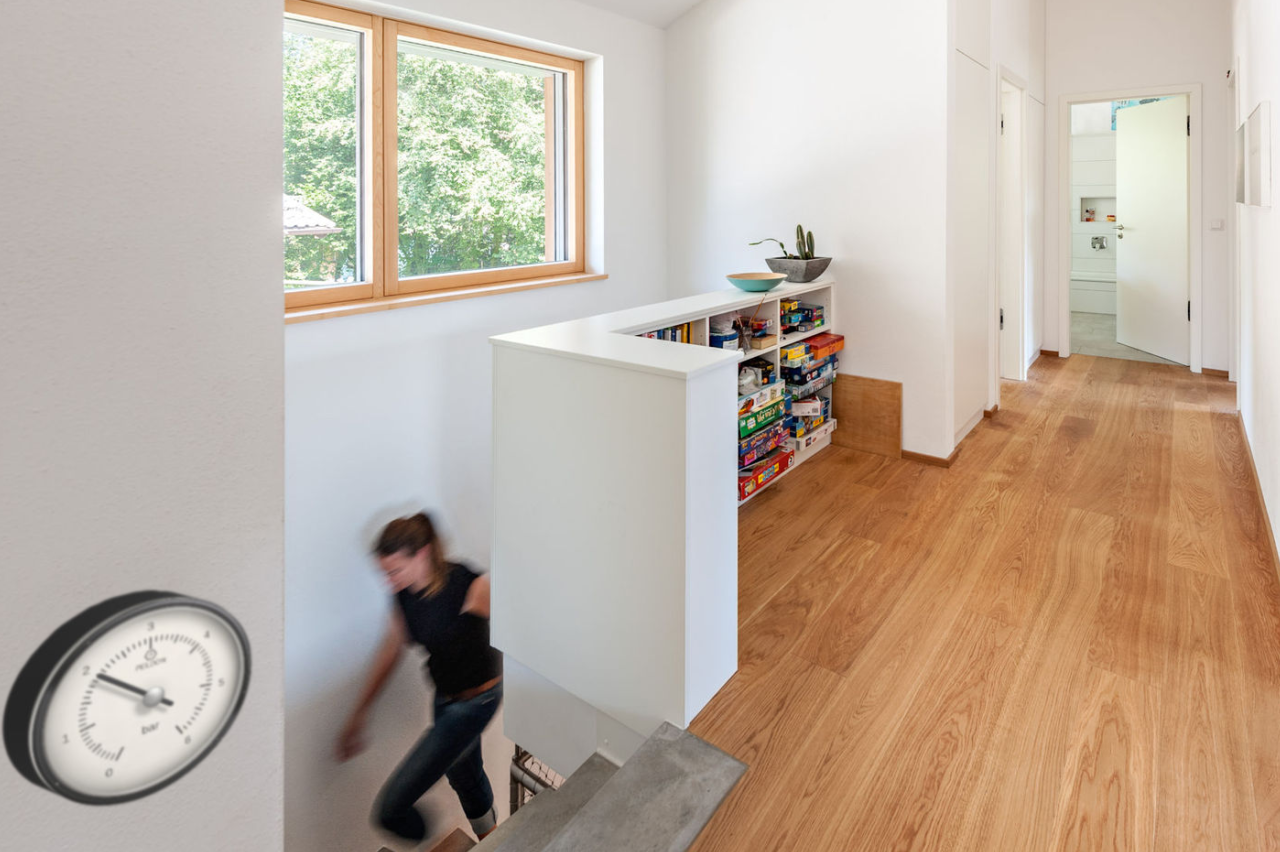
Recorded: 2 bar
